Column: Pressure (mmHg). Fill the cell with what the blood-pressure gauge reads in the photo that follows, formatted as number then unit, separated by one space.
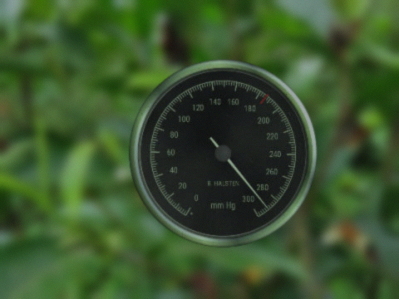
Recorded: 290 mmHg
